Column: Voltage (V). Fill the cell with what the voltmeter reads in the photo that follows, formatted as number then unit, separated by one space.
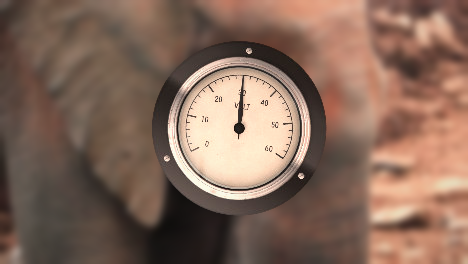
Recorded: 30 V
